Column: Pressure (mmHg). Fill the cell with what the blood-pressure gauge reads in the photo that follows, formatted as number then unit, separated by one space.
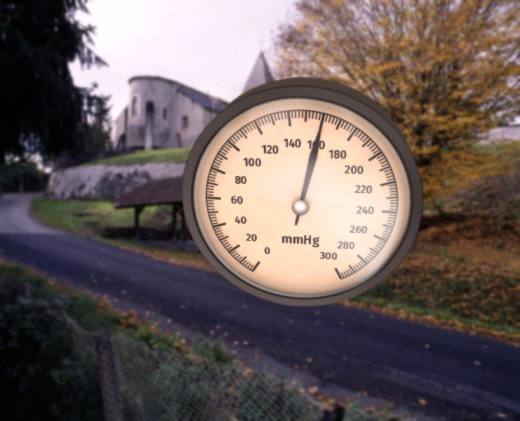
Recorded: 160 mmHg
